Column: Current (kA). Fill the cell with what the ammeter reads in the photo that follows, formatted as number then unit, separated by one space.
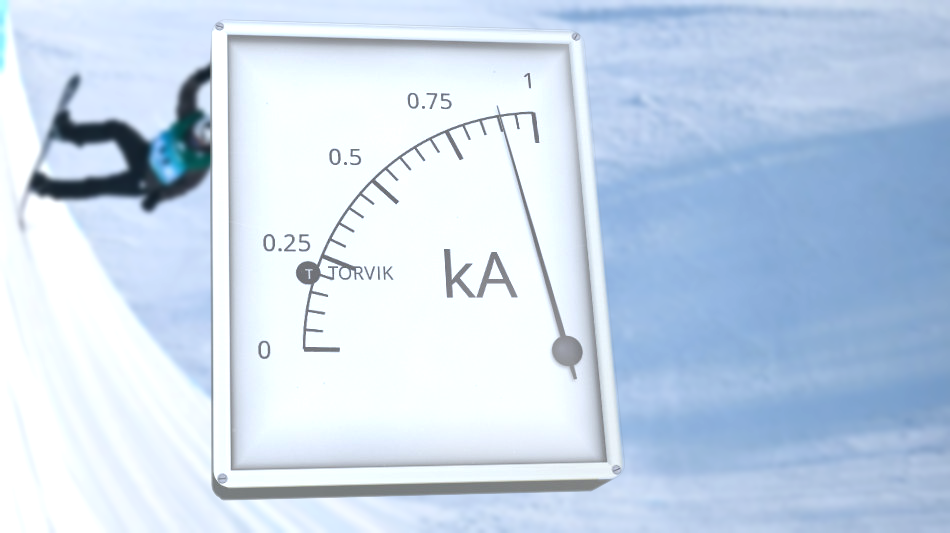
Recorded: 0.9 kA
